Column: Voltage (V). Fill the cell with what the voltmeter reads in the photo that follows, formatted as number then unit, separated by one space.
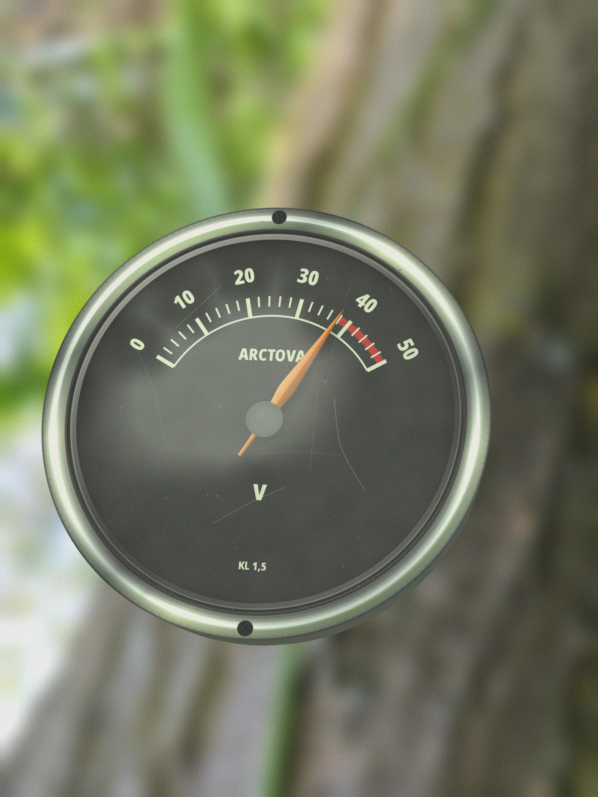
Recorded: 38 V
